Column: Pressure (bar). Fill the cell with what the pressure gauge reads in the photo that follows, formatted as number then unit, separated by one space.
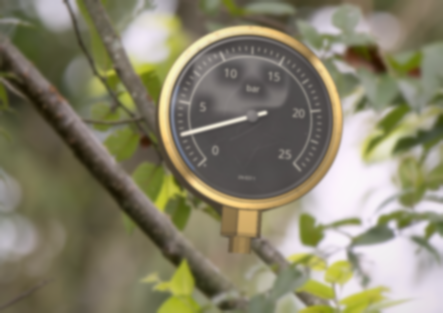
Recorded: 2.5 bar
